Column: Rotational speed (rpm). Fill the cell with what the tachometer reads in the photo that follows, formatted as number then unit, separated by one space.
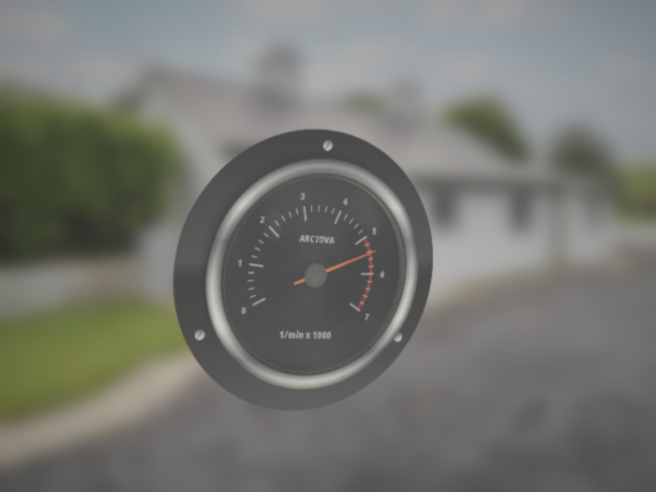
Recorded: 5400 rpm
